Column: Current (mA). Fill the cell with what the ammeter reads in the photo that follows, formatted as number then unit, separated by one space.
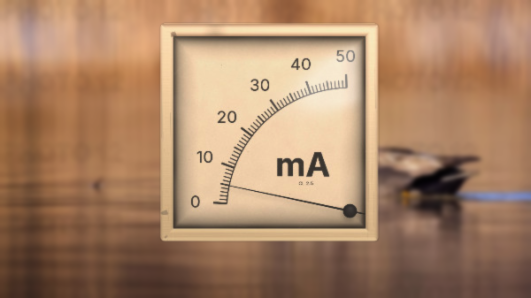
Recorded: 5 mA
